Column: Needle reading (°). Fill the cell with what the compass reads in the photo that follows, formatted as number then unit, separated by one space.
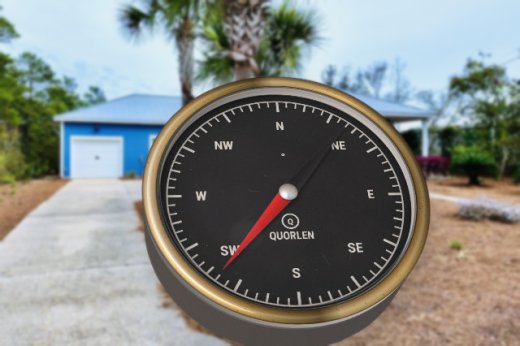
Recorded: 220 °
